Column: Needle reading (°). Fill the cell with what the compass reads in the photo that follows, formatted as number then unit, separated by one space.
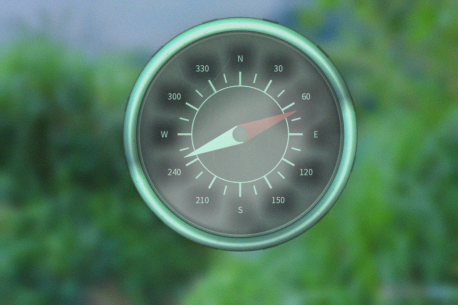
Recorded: 67.5 °
